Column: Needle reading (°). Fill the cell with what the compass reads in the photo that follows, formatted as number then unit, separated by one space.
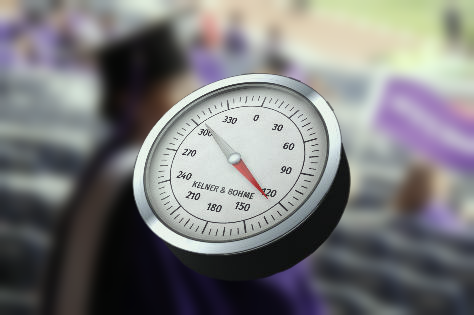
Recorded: 125 °
